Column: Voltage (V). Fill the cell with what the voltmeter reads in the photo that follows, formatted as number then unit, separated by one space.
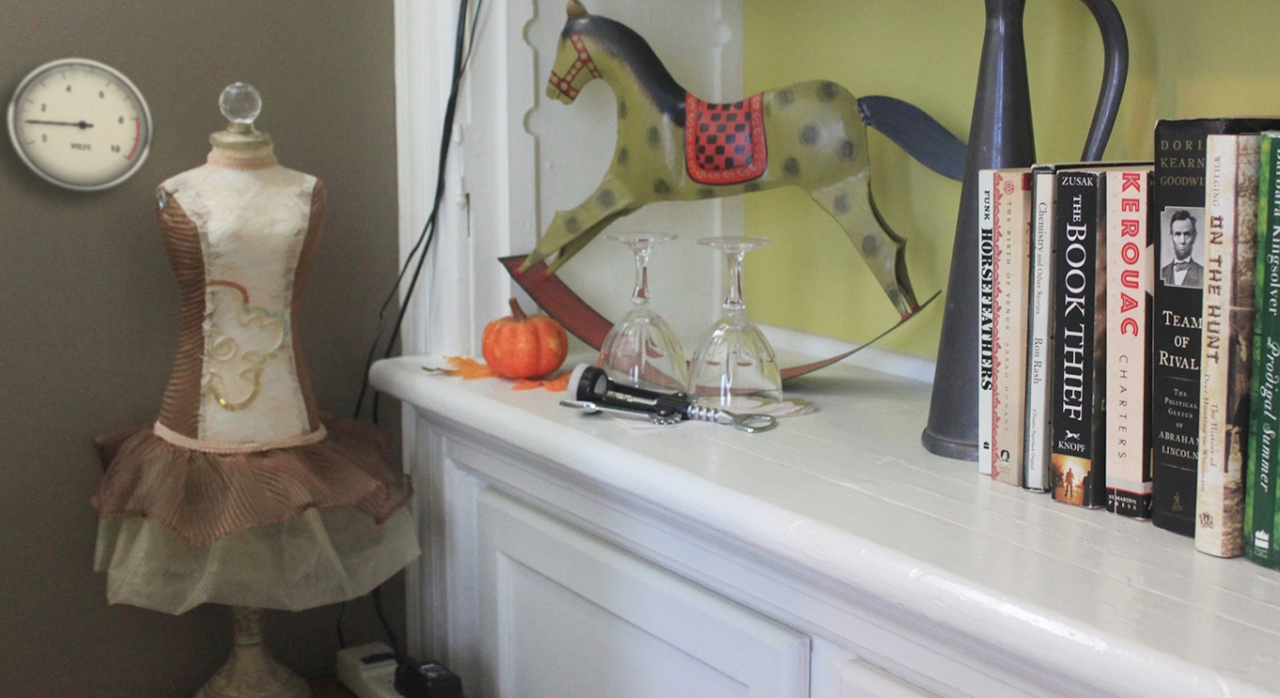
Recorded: 1 V
